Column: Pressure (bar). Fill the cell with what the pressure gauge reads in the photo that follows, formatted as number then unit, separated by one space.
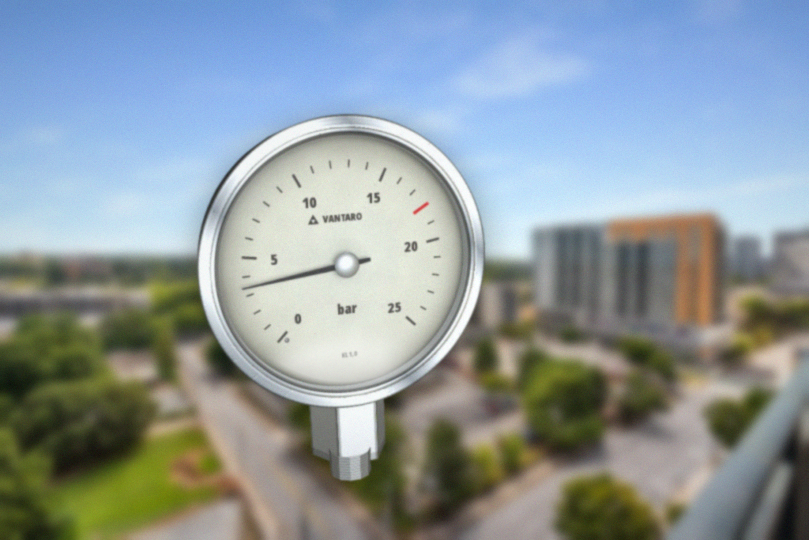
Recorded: 3.5 bar
